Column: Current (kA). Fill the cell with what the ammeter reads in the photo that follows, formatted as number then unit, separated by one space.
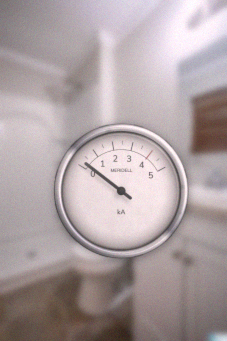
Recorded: 0.25 kA
